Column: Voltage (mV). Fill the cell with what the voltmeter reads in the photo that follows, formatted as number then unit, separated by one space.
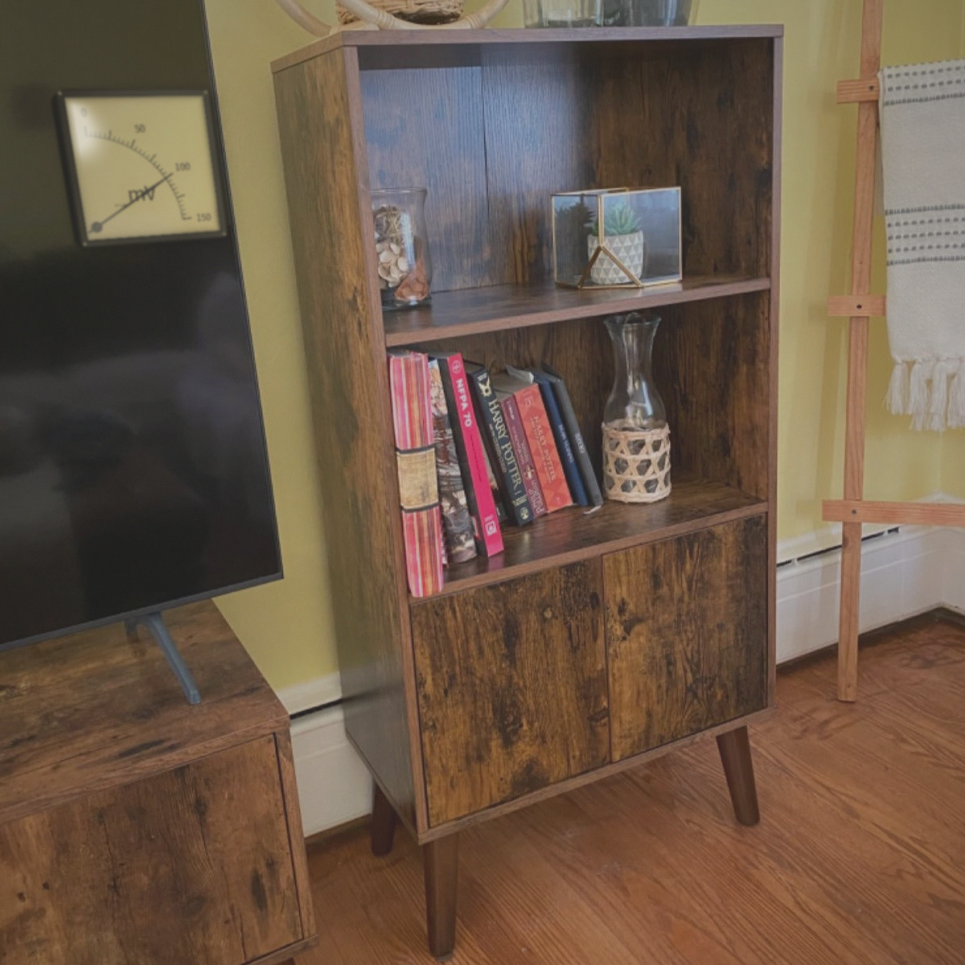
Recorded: 100 mV
